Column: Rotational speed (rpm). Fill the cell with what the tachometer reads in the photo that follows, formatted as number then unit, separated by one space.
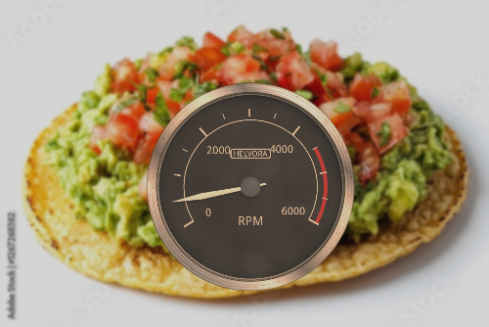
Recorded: 500 rpm
